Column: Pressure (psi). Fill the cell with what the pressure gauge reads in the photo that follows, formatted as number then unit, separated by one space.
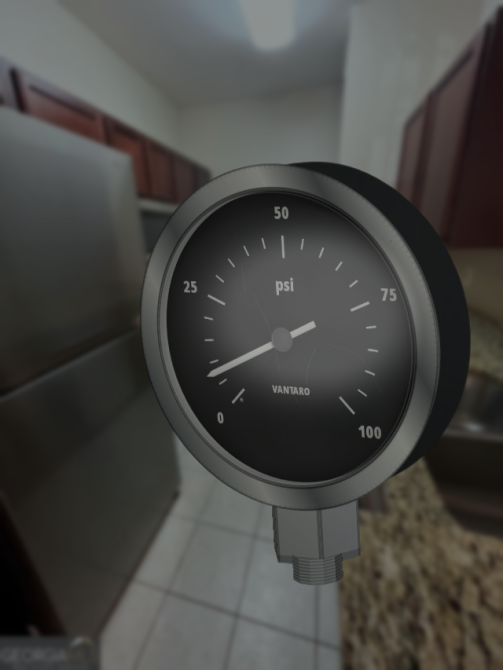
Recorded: 7.5 psi
